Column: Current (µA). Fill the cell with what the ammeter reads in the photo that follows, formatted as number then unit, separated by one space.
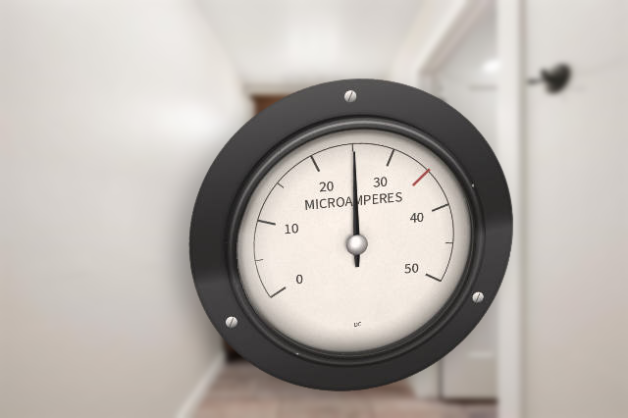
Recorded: 25 µA
